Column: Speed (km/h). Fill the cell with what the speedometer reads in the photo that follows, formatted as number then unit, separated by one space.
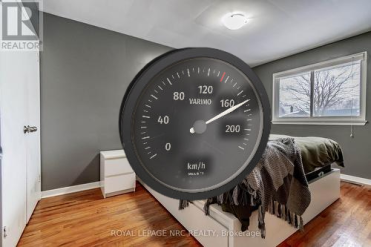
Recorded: 170 km/h
